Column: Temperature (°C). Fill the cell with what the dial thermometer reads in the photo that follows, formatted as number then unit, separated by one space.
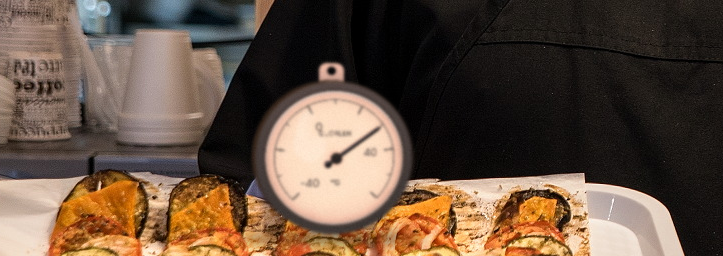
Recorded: 30 °C
